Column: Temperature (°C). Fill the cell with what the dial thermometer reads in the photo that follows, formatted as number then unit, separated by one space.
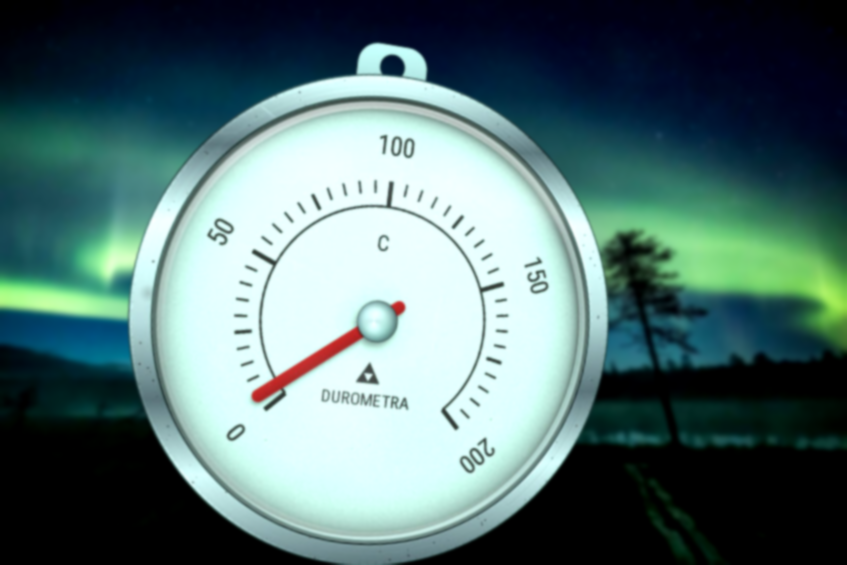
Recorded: 5 °C
